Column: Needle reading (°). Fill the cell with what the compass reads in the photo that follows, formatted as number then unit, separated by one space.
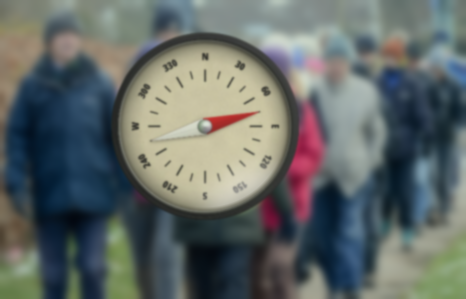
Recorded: 75 °
